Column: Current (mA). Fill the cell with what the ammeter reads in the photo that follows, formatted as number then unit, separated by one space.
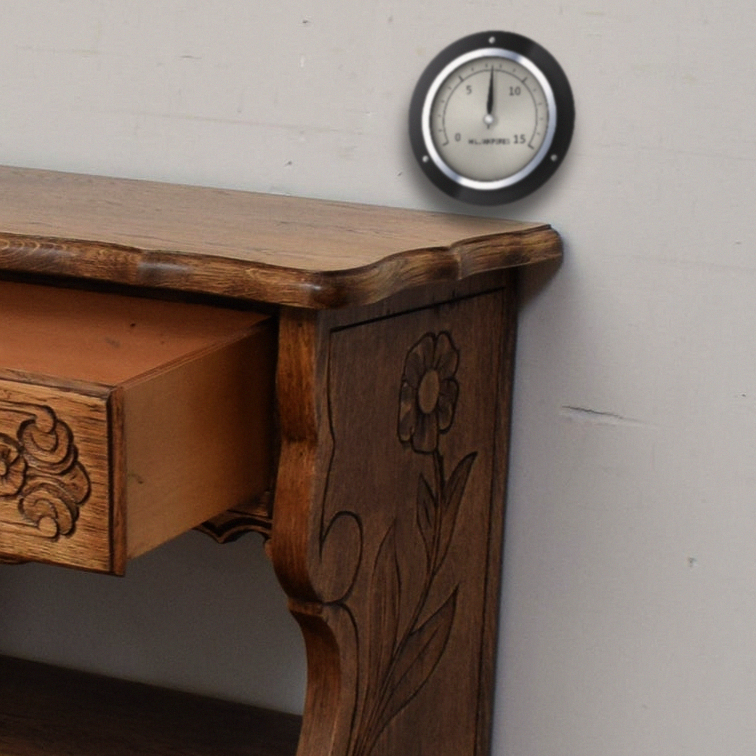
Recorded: 7.5 mA
